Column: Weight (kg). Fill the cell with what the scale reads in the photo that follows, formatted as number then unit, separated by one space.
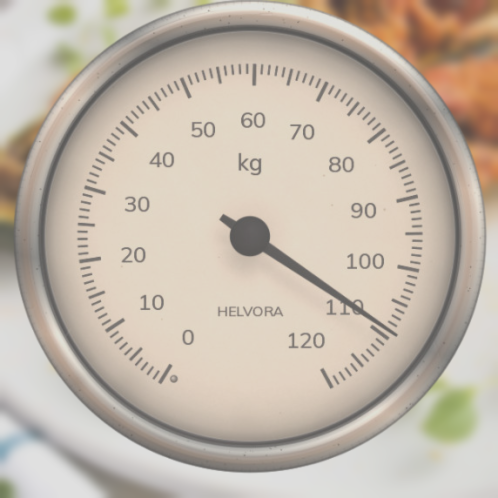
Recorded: 109 kg
